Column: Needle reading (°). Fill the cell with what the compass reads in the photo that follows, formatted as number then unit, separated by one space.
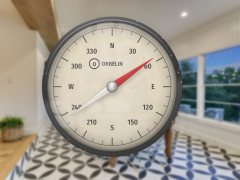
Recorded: 55 °
